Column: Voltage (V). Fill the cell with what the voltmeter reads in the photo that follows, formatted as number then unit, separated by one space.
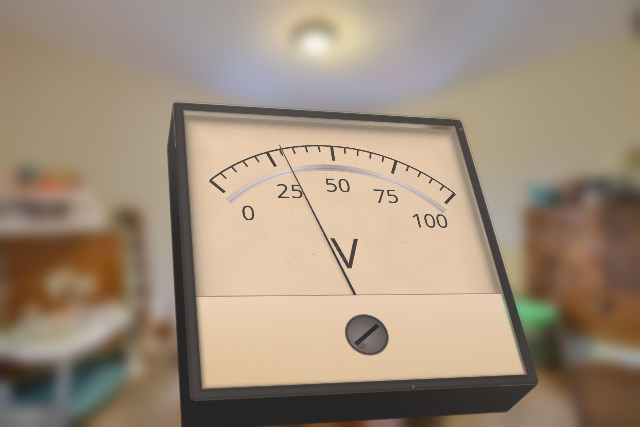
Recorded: 30 V
